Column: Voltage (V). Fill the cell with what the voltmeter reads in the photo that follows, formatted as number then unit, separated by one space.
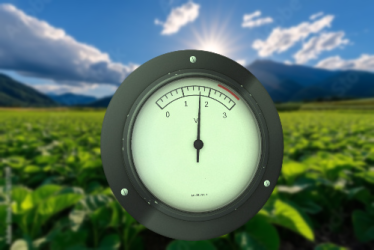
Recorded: 1.6 V
